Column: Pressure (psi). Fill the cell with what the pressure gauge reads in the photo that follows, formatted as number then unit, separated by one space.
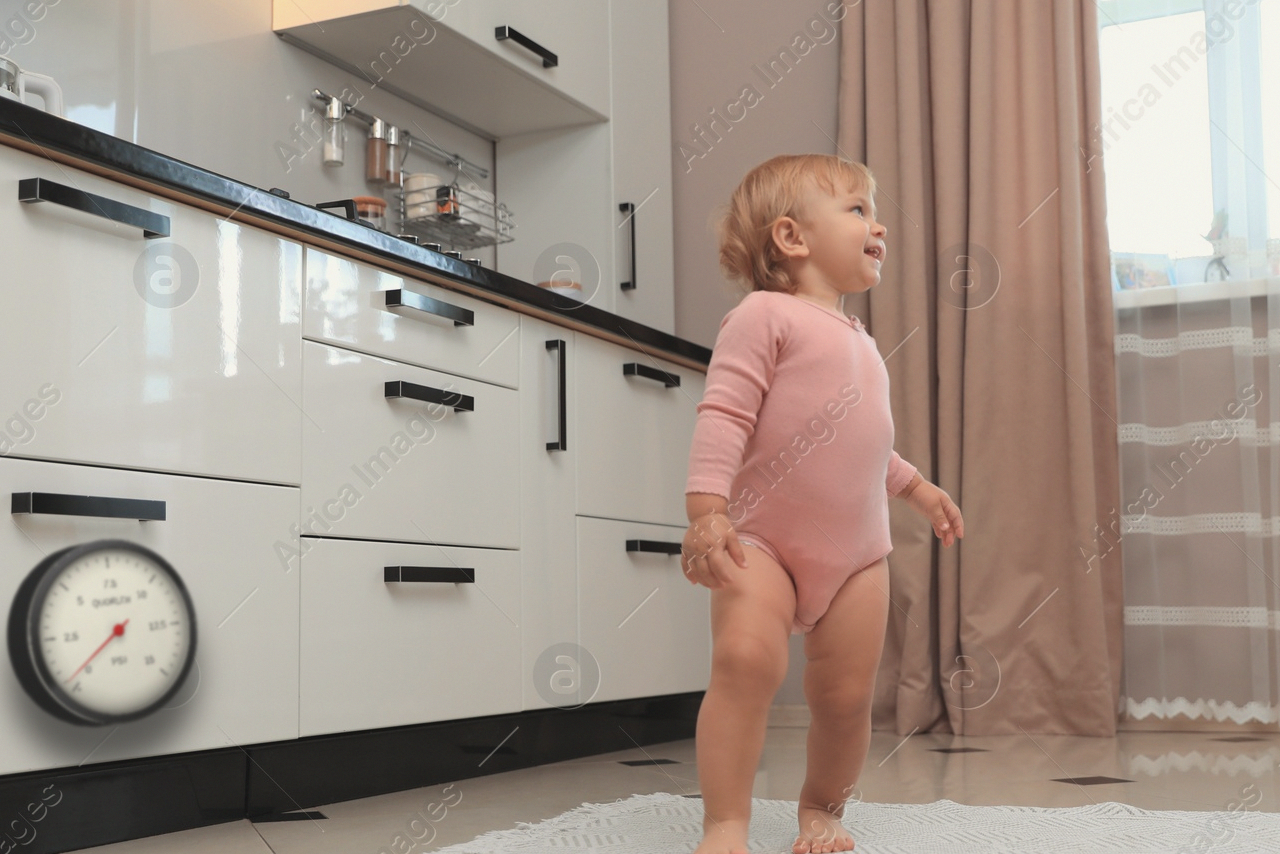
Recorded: 0.5 psi
